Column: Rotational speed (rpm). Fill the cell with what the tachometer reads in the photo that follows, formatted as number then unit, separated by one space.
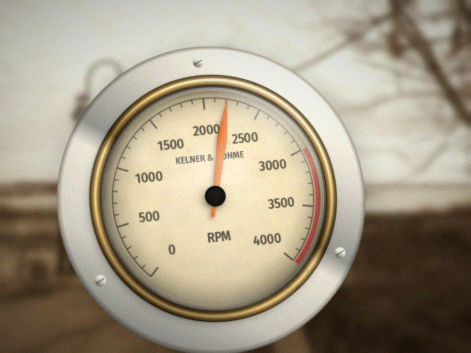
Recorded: 2200 rpm
